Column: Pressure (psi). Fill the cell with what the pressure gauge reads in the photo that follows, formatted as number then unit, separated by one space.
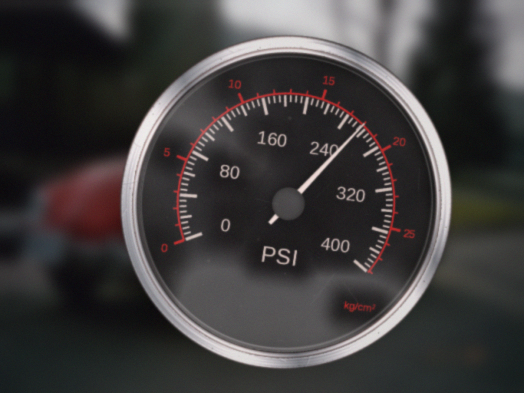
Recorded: 255 psi
